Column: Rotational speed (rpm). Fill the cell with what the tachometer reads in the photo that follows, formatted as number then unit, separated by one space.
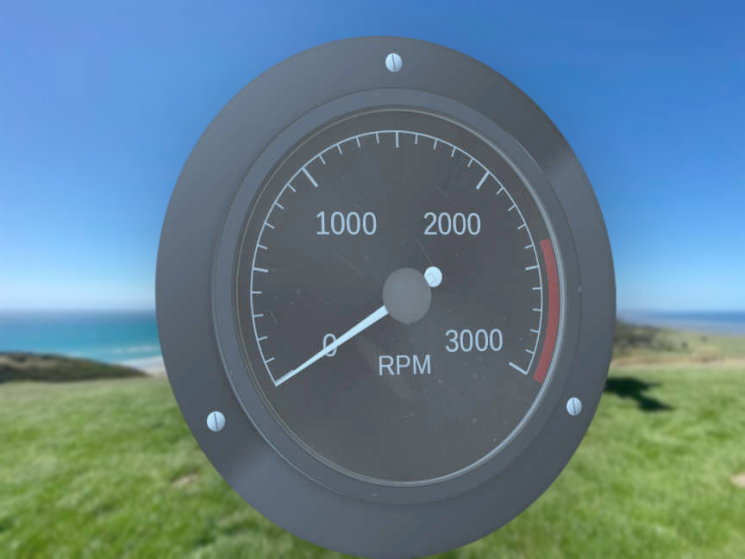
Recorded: 0 rpm
